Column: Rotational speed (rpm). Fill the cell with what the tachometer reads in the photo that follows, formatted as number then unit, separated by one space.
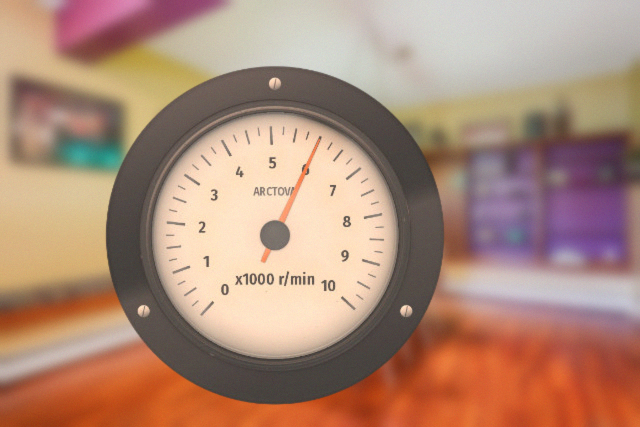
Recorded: 6000 rpm
